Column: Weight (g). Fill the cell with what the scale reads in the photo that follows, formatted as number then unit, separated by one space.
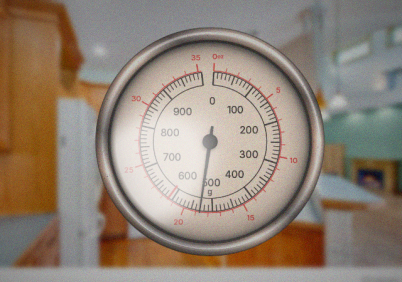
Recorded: 530 g
